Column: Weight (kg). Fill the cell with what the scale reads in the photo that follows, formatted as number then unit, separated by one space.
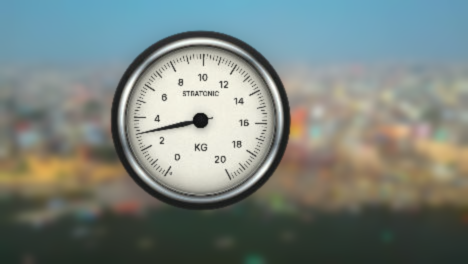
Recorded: 3 kg
